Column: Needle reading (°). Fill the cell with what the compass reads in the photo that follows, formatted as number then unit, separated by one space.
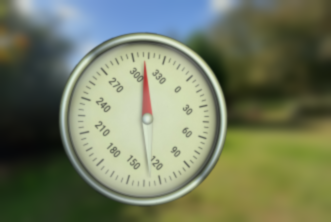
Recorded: 310 °
